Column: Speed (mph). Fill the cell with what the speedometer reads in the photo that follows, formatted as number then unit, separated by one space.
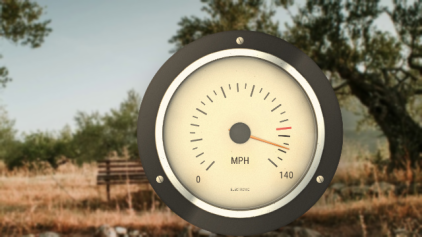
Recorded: 127.5 mph
